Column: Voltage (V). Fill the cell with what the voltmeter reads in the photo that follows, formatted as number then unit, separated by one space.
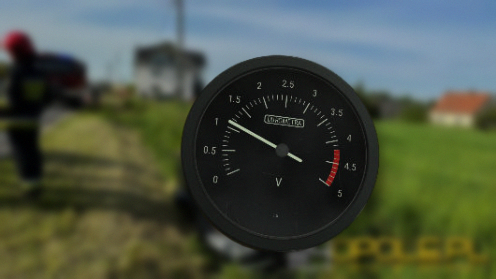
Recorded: 1.1 V
